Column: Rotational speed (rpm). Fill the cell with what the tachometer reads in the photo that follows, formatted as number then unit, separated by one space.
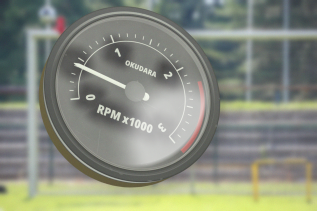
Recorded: 400 rpm
